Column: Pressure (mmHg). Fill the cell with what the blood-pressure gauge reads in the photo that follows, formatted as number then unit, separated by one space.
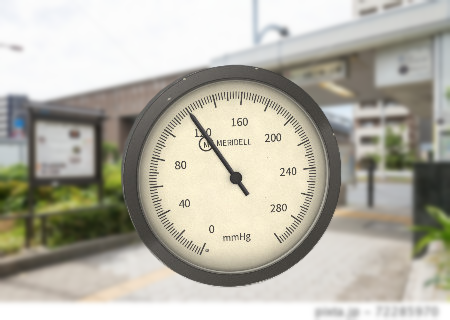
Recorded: 120 mmHg
